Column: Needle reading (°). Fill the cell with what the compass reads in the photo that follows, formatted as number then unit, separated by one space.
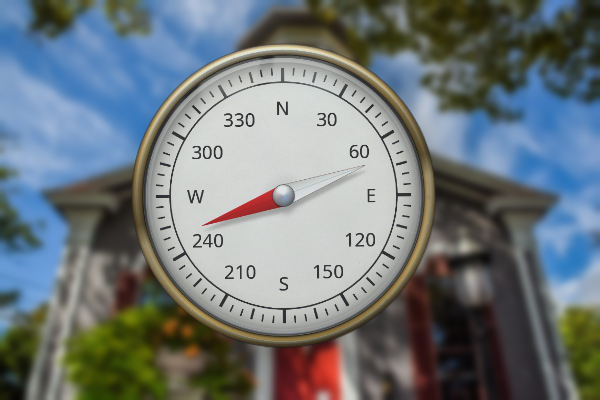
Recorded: 250 °
